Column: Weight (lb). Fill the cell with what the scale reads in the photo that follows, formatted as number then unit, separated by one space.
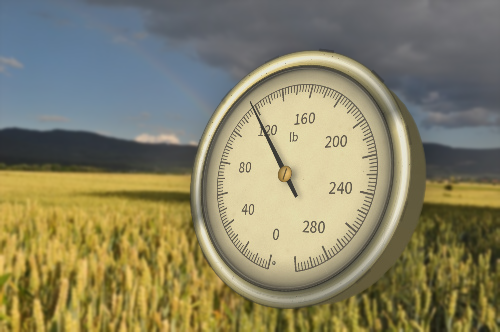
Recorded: 120 lb
